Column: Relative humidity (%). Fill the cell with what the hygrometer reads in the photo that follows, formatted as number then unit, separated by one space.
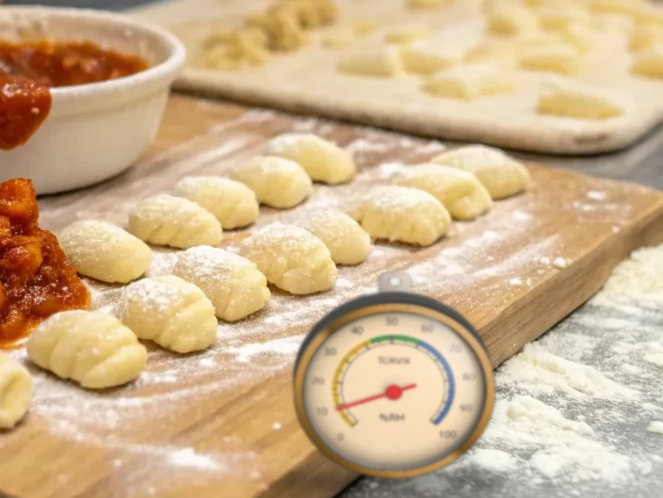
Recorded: 10 %
